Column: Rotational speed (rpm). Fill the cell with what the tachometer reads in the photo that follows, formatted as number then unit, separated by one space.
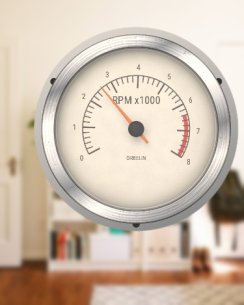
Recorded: 2600 rpm
